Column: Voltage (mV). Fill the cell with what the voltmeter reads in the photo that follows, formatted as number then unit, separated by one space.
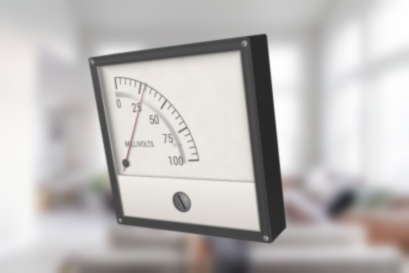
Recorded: 30 mV
